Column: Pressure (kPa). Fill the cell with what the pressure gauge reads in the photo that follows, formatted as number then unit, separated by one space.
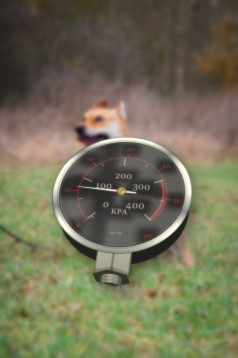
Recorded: 75 kPa
